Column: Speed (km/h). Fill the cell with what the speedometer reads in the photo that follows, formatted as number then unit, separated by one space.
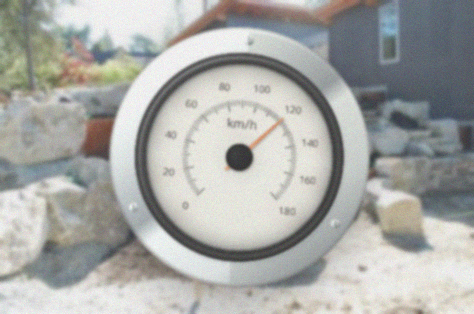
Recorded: 120 km/h
